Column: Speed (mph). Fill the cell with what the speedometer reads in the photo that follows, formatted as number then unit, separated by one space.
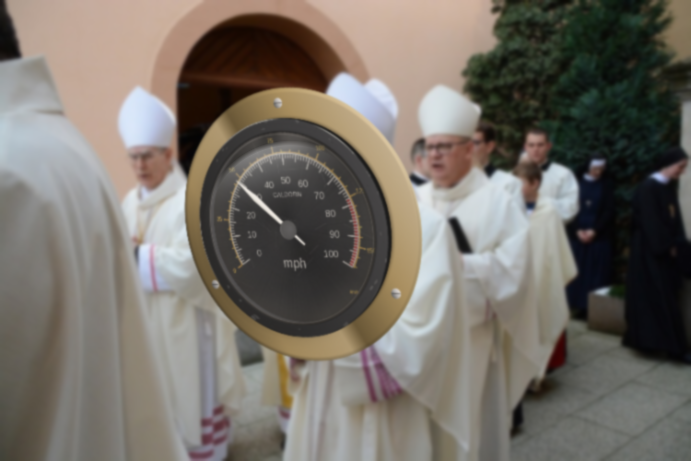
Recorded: 30 mph
